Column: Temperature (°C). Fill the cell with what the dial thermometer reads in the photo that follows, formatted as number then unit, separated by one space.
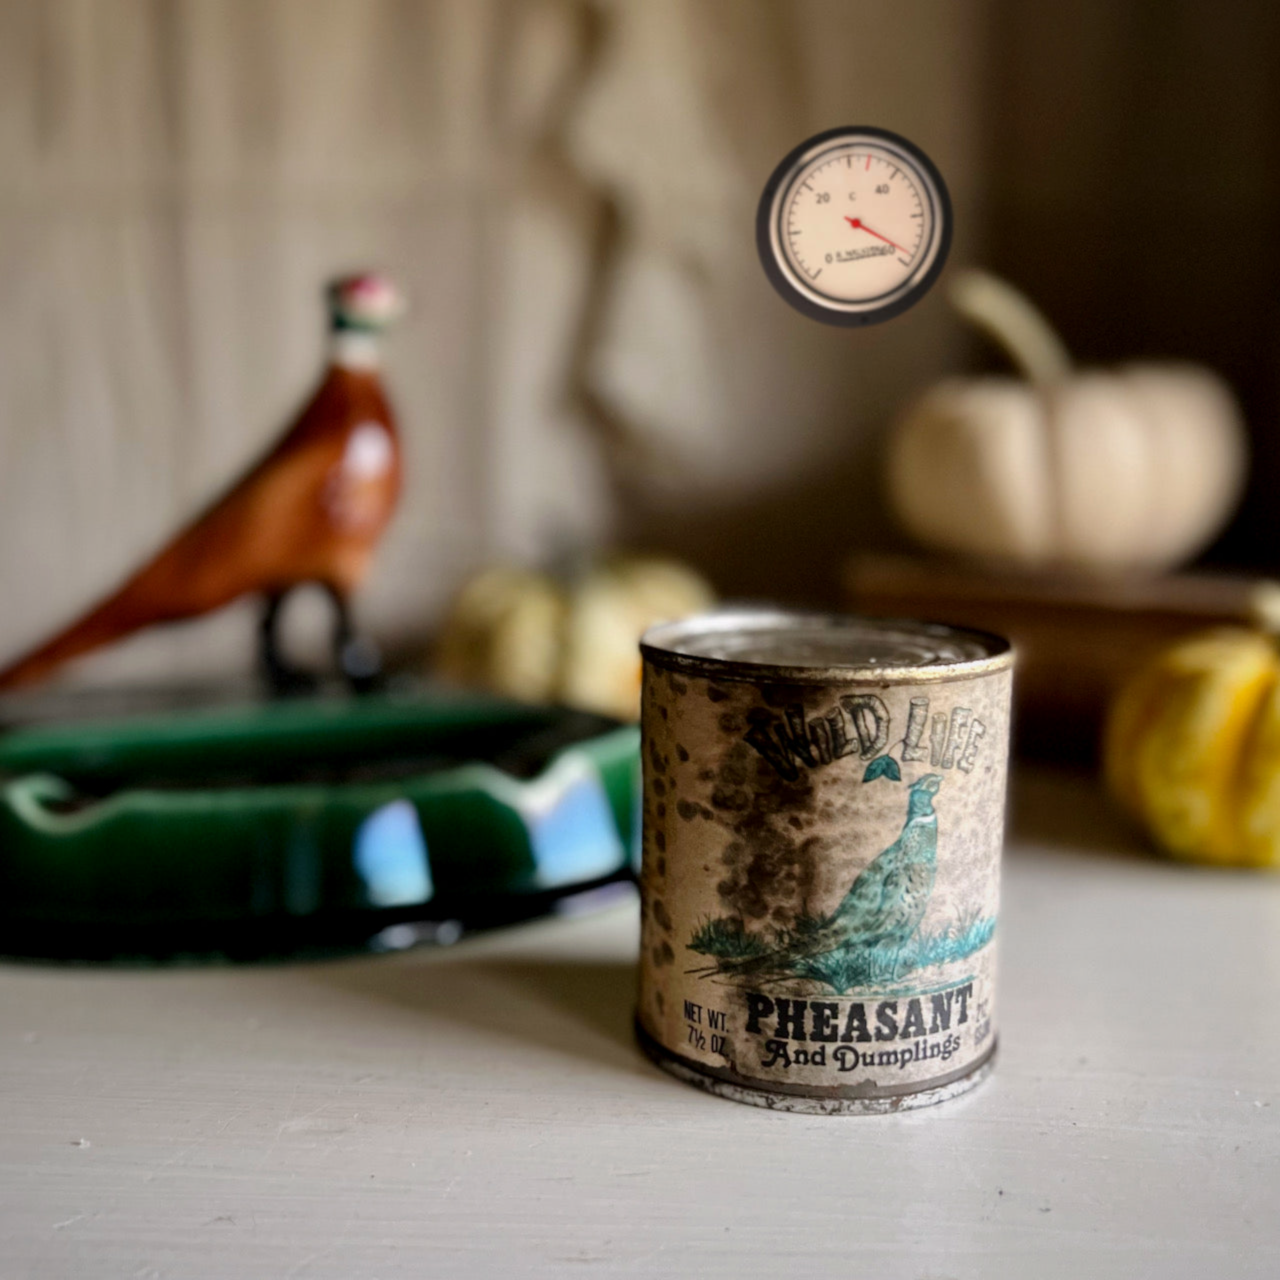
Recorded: 58 °C
